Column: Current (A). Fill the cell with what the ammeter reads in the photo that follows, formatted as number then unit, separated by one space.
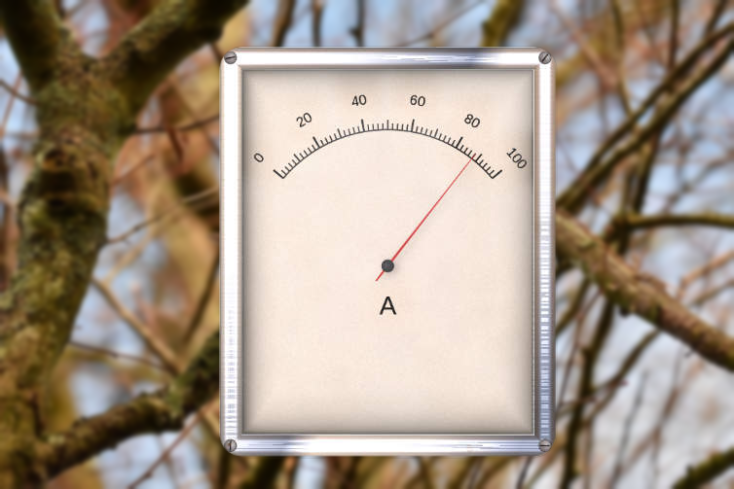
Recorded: 88 A
